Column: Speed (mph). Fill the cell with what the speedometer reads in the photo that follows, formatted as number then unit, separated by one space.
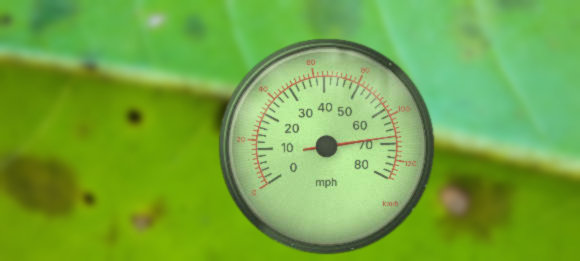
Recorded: 68 mph
